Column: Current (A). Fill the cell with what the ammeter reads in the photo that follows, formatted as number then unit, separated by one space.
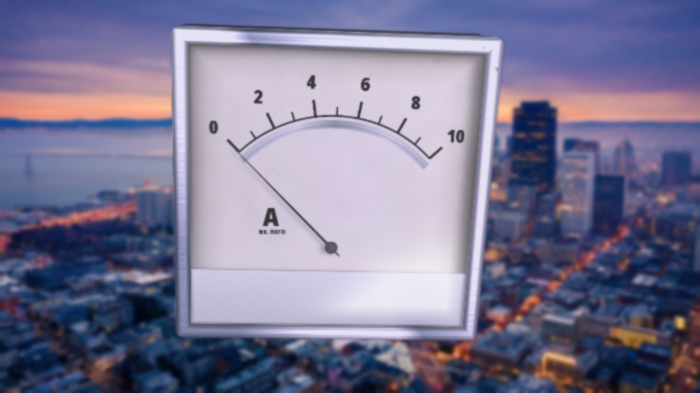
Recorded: 0 A
